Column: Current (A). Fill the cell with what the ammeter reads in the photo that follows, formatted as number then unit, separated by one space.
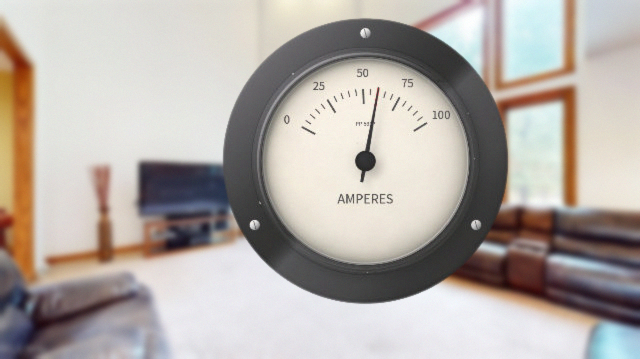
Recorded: 60 A
